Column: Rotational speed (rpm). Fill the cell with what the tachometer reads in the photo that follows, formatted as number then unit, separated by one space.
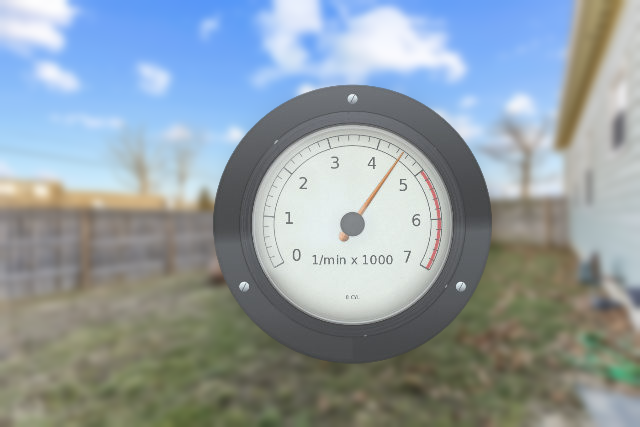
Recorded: 4500 rpm
